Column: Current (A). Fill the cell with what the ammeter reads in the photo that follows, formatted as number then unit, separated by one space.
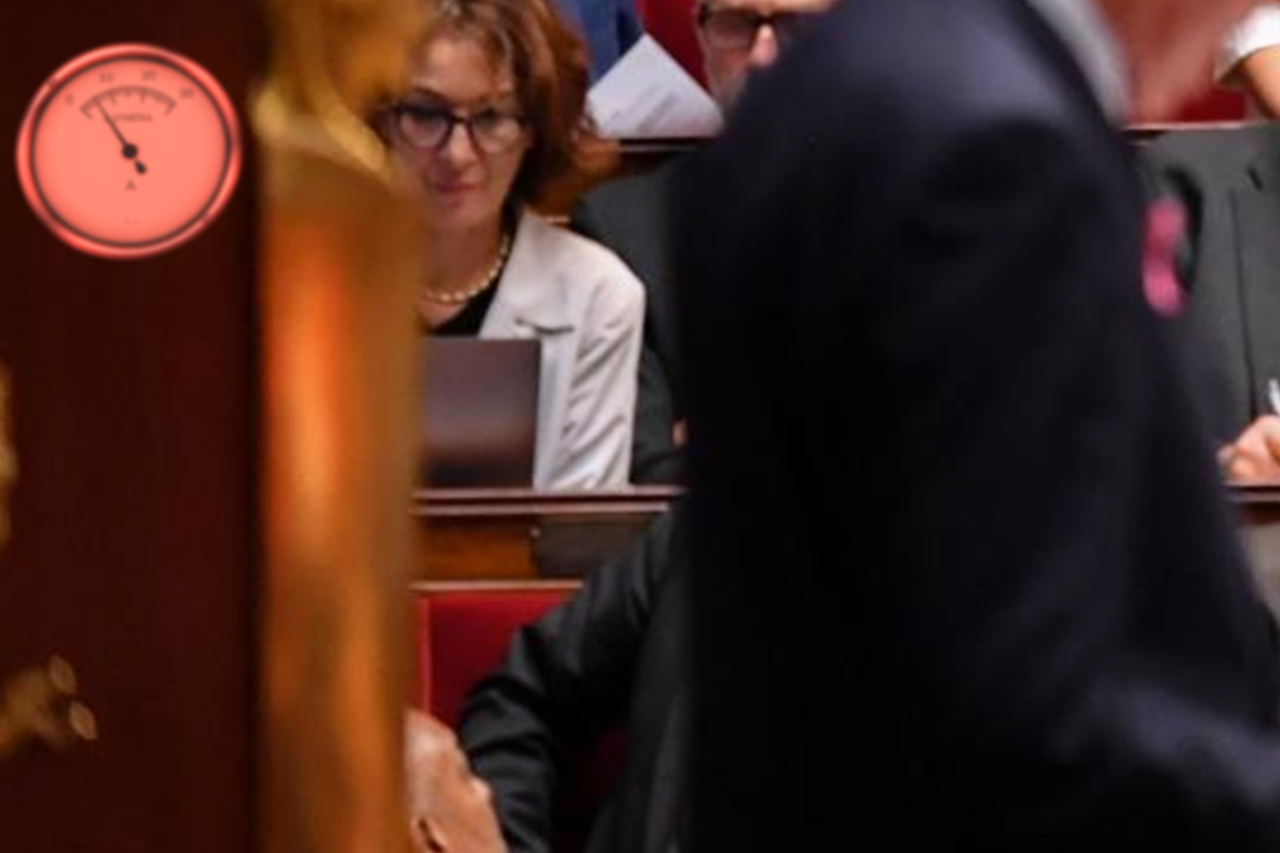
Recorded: 5 A
